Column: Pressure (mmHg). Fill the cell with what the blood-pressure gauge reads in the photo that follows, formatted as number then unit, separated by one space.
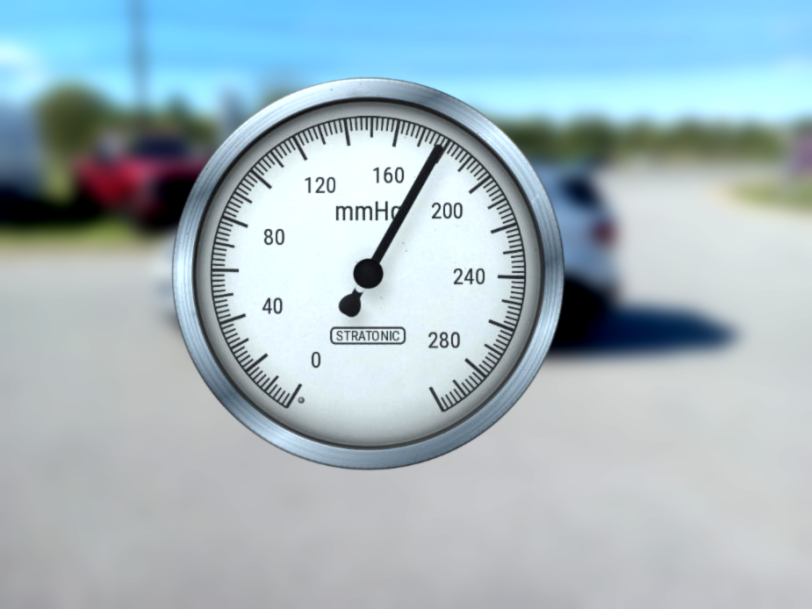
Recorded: 178 mmHg
